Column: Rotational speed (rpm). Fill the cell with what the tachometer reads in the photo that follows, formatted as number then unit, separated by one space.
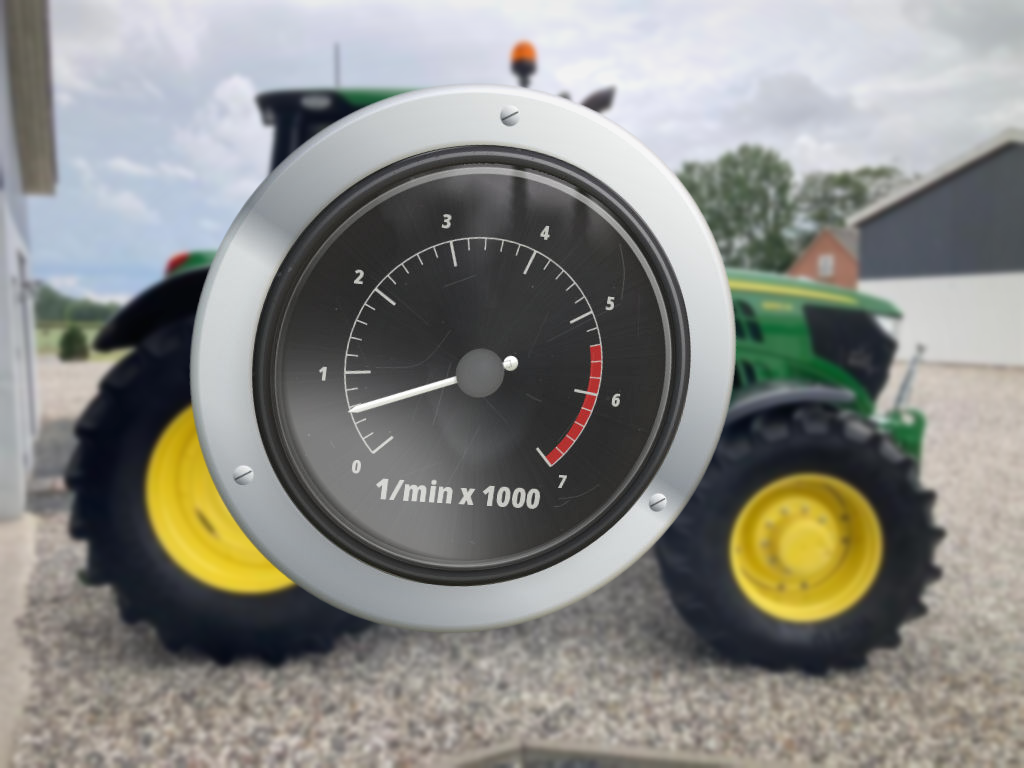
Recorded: 600 rpm
